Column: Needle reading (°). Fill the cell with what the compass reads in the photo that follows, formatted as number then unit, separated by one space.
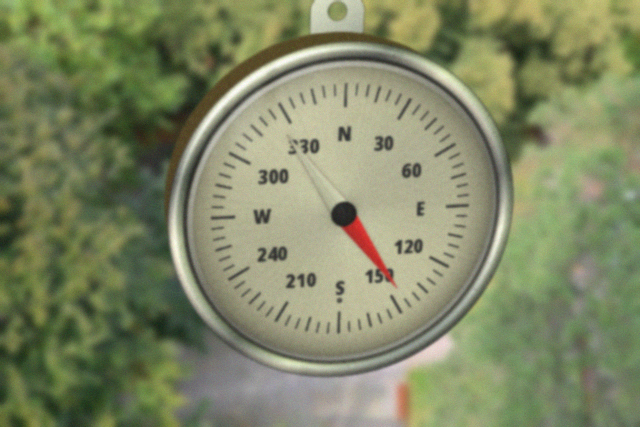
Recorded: 145 °
